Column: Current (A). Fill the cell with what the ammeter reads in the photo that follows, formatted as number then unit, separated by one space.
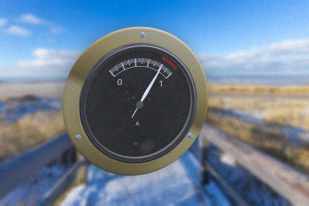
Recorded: 0.8 A
